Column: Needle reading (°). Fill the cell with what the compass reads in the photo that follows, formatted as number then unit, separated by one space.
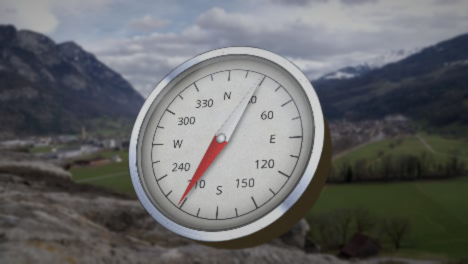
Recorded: 210 °
